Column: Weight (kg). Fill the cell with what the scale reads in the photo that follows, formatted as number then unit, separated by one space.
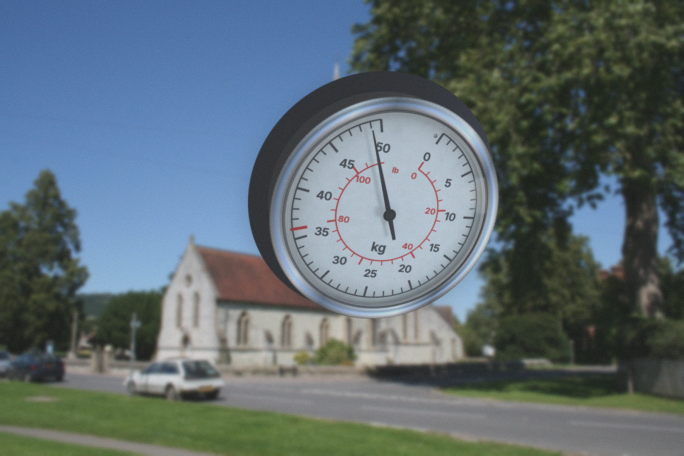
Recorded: 49 kg
